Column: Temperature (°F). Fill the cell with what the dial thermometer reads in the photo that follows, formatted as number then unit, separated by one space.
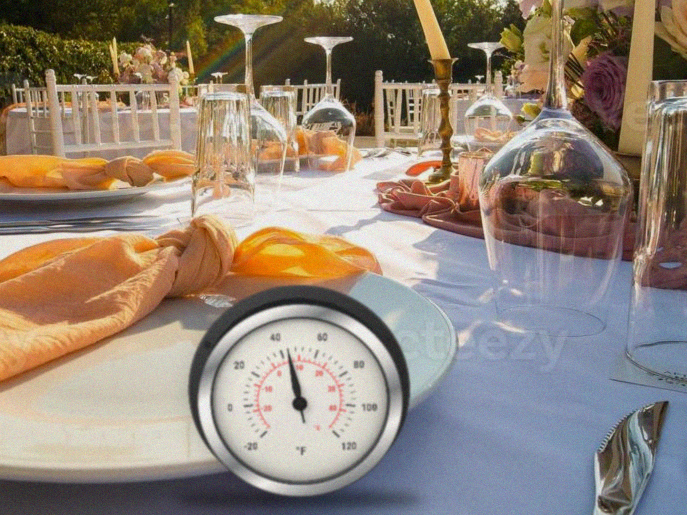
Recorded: 44 °F
